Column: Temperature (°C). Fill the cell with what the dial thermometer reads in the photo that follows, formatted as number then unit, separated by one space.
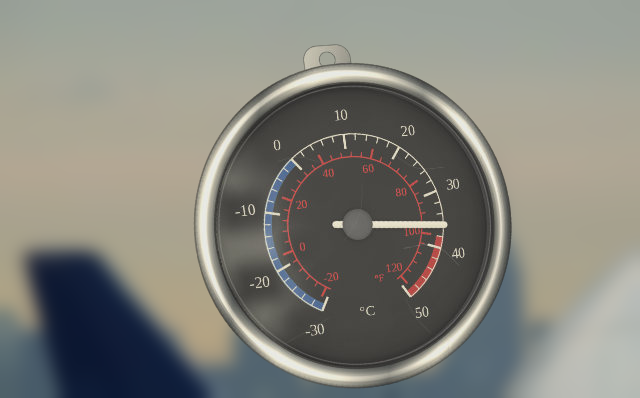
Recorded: 36 °C
